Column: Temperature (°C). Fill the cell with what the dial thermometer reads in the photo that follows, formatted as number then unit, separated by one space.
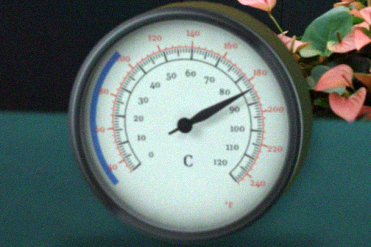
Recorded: 85 °C
